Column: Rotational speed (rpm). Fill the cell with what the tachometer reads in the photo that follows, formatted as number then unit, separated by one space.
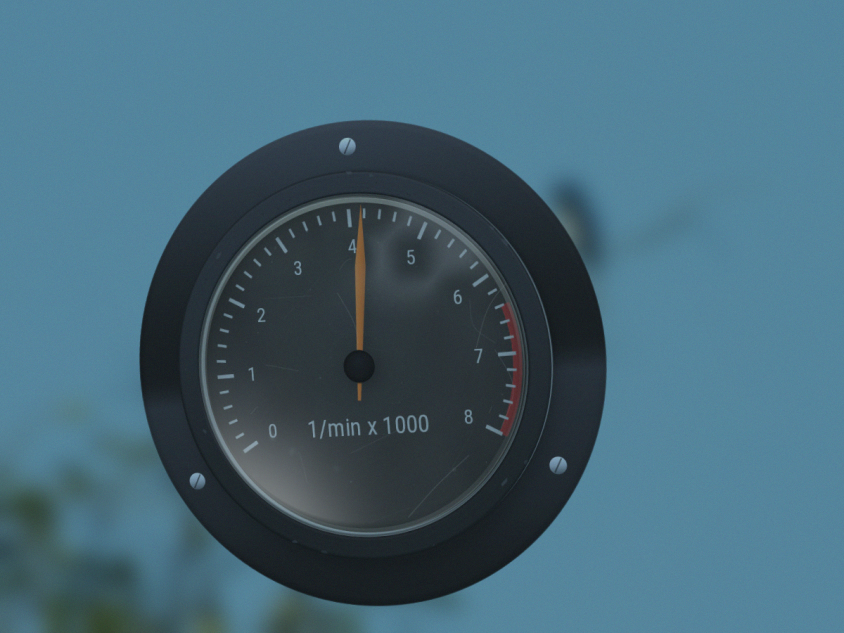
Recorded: 4200 rpm
